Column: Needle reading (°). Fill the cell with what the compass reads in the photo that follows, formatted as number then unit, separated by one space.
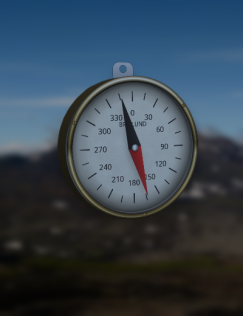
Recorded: 165 °
